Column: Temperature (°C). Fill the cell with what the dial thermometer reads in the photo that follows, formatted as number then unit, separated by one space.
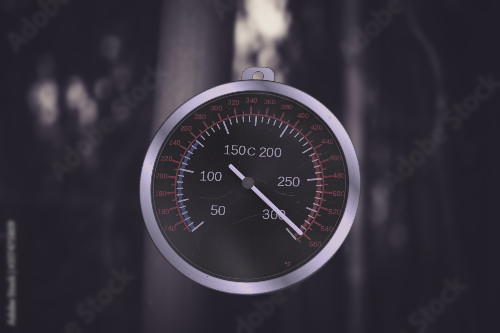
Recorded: 295 °C
